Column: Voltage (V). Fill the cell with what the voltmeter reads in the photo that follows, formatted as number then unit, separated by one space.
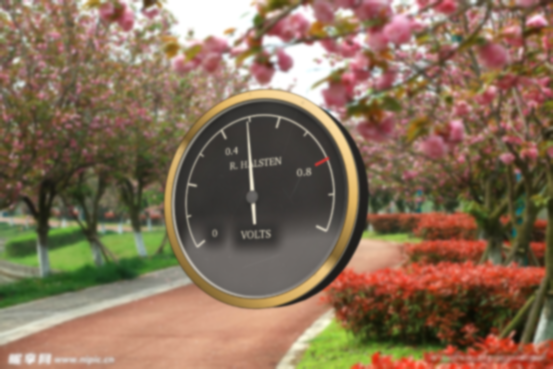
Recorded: 0.5 V
